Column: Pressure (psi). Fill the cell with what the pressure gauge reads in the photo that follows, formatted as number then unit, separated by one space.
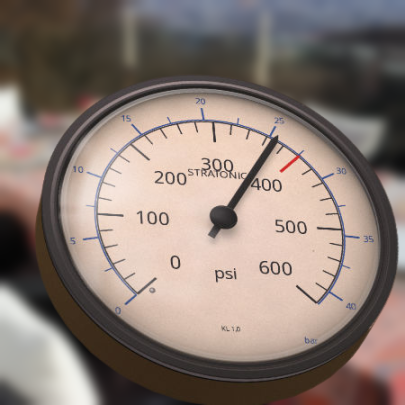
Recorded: 370 psi
